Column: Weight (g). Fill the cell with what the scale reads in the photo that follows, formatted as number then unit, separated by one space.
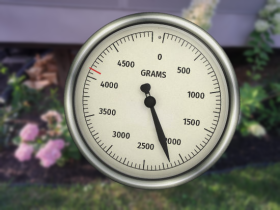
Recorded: 2150 g
